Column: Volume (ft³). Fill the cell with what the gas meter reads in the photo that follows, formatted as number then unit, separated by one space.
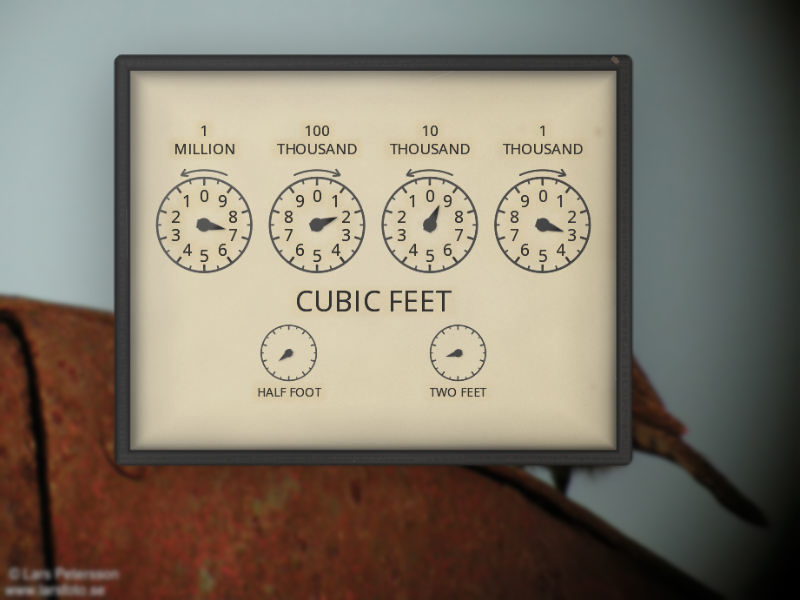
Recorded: 719300 ft³
